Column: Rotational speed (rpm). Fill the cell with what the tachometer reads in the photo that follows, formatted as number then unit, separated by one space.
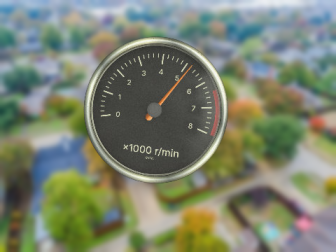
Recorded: 5200 rpm
